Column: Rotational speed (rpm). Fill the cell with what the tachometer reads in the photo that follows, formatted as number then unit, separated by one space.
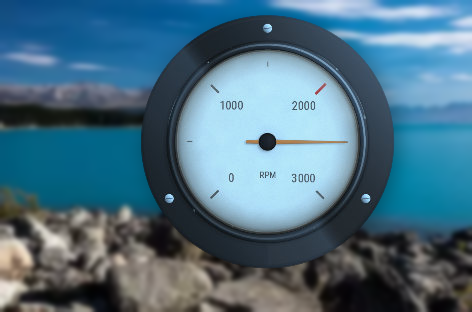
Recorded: 2500 rpm
